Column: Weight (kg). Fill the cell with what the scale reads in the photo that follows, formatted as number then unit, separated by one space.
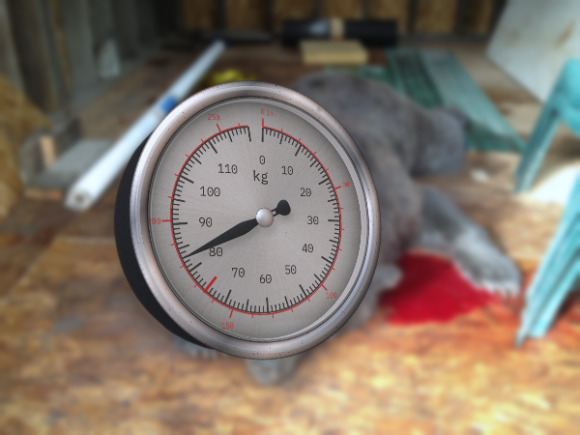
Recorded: 83 kg
